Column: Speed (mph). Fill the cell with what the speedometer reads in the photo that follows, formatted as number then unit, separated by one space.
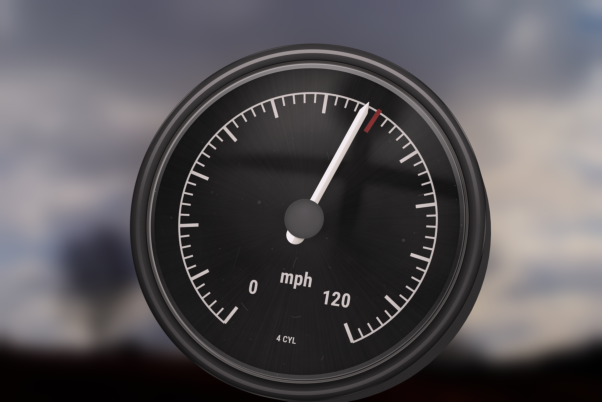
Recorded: 68 mph
